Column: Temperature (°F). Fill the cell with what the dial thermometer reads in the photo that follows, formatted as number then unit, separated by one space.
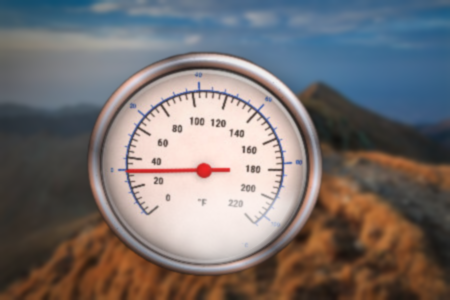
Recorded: 32 °F
